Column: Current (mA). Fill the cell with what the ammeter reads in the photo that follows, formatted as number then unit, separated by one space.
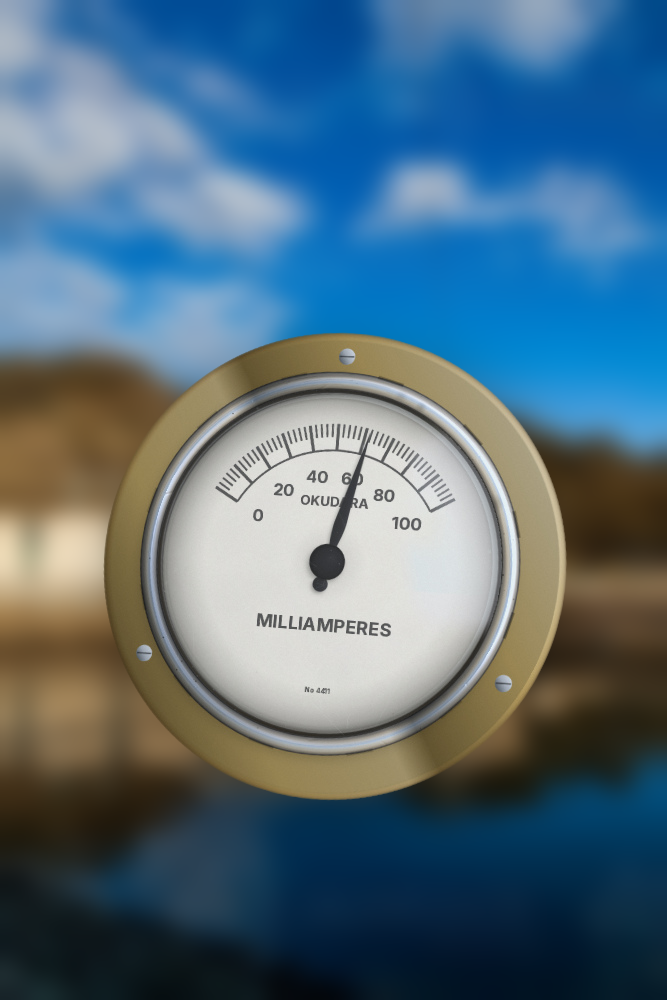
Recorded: 62 mA
